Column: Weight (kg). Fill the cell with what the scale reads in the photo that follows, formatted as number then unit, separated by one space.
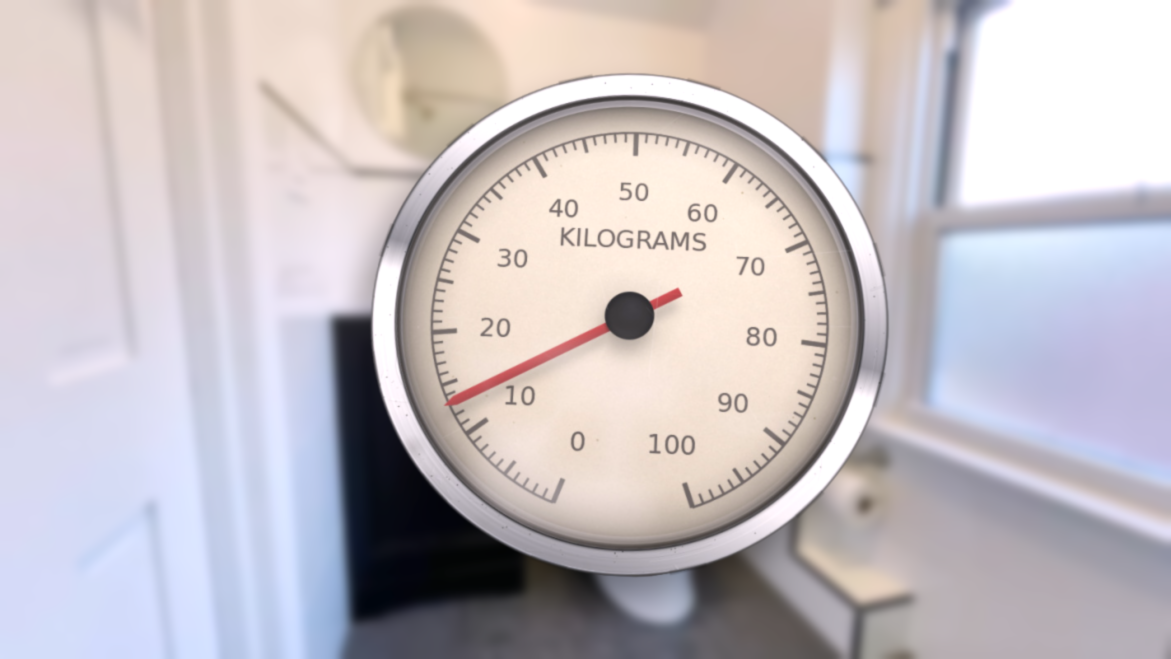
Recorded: 13 kg
